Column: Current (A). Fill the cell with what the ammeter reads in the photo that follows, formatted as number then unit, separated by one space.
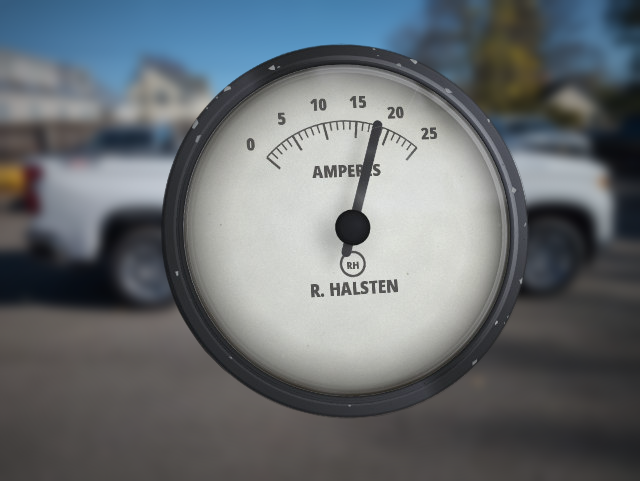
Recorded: 18 A
